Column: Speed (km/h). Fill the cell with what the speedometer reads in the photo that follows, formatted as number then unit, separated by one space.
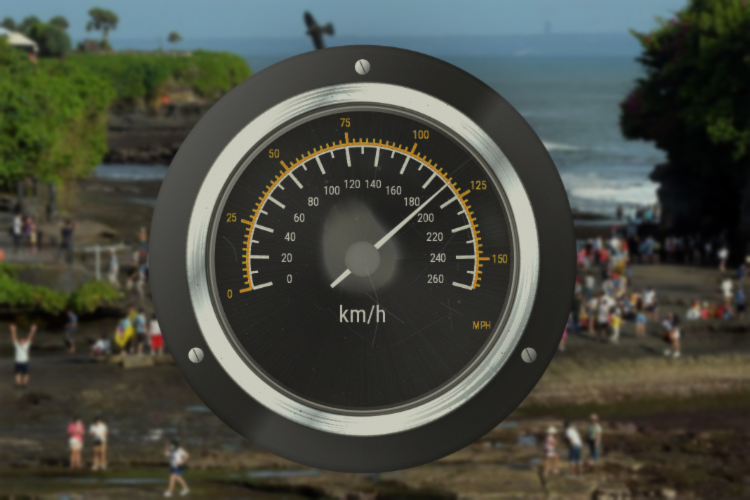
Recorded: 190 km/h
